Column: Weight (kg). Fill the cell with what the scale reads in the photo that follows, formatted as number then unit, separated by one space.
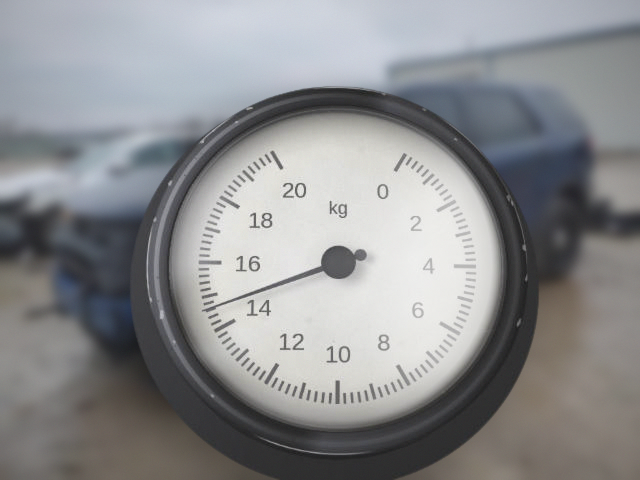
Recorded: 14.6 kg
